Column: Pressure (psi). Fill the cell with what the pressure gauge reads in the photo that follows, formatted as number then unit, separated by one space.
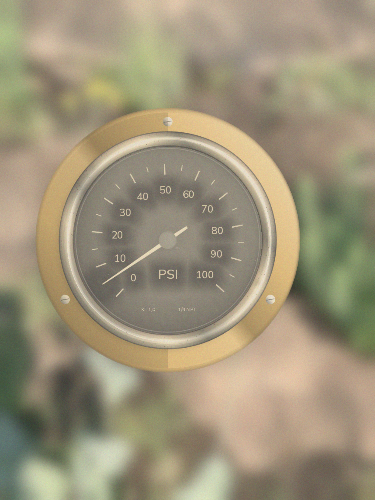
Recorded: 5 psi
